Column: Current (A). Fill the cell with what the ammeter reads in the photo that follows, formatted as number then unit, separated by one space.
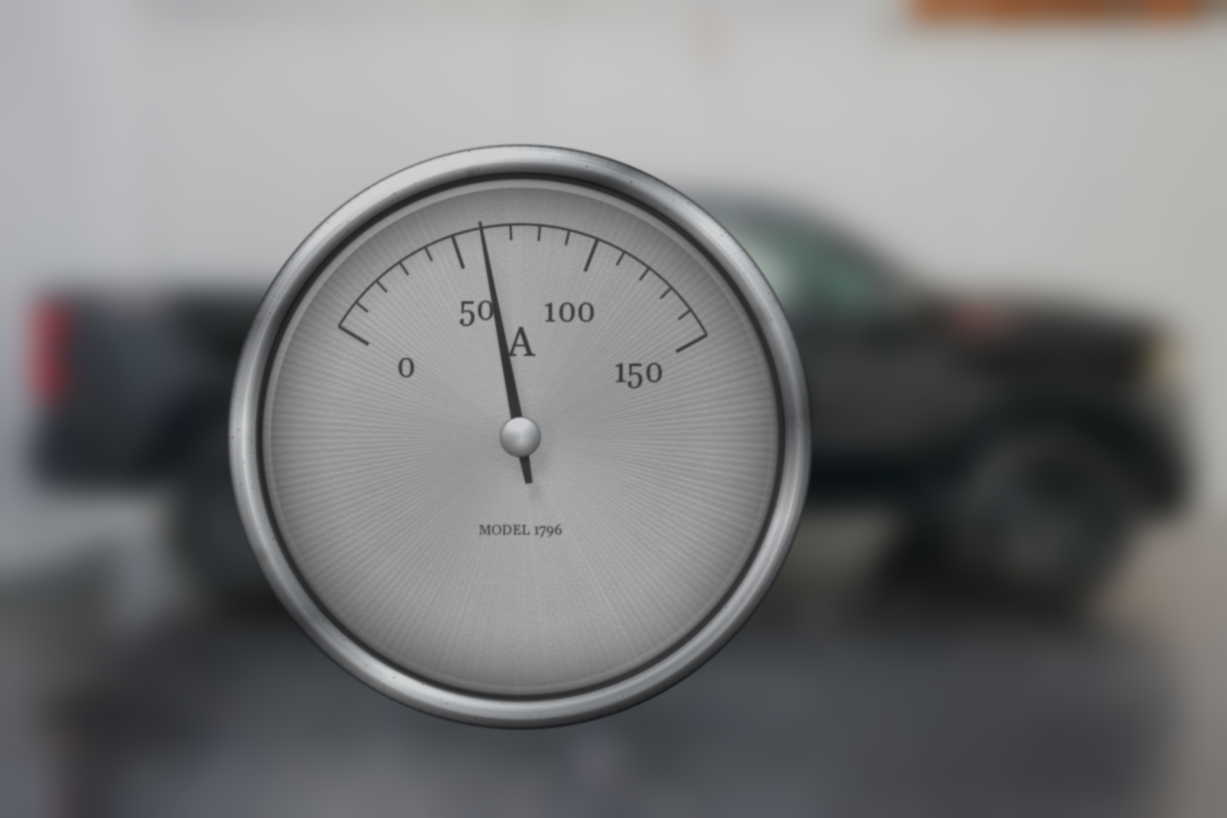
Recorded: 60 A
